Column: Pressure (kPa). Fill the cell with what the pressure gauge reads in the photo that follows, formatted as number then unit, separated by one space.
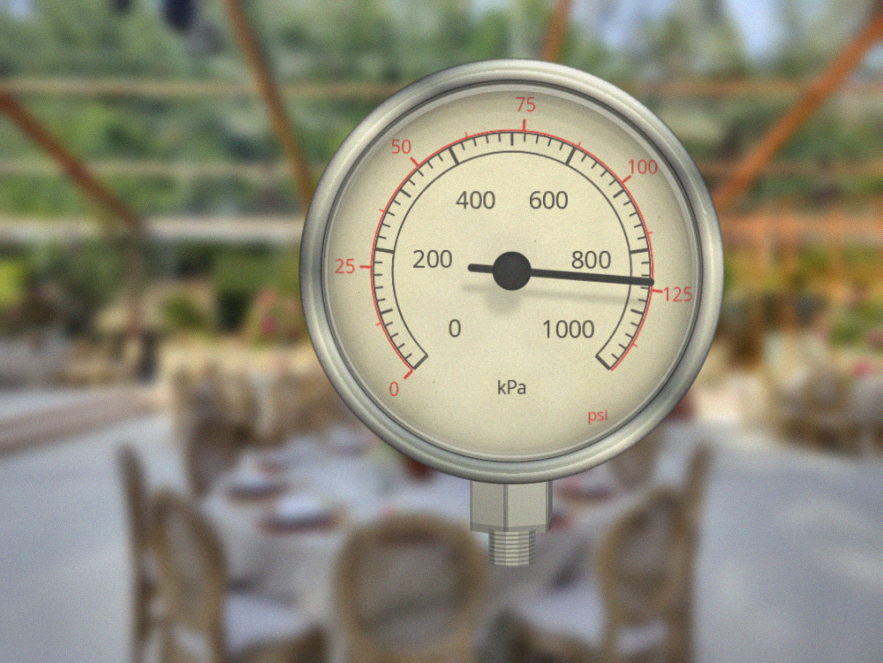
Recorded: 850 kPa
